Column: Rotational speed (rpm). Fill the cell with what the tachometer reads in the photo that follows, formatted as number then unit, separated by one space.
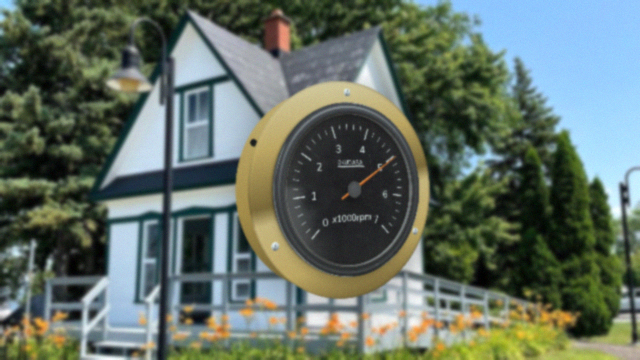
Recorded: 5000 rpm
